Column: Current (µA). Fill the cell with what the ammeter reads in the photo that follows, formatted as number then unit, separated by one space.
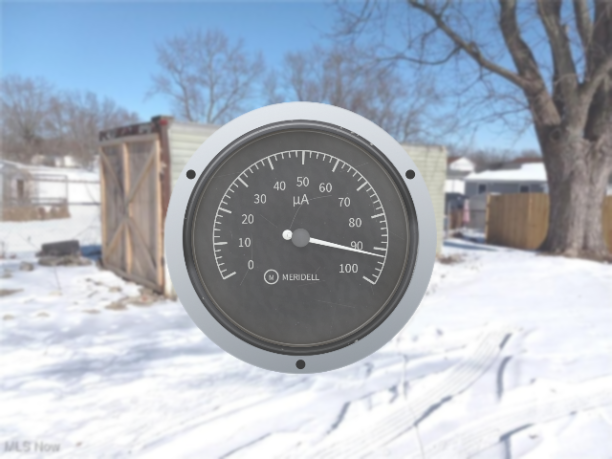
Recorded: 92 µA
